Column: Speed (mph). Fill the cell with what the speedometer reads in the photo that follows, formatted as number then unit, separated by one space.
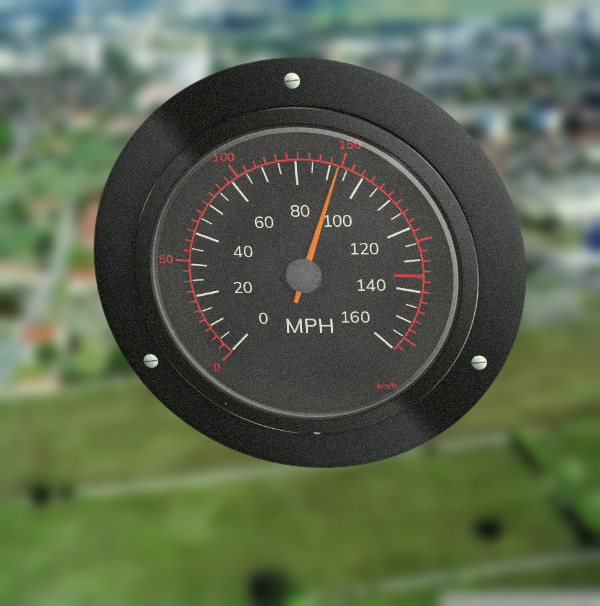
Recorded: 92.5 mph
